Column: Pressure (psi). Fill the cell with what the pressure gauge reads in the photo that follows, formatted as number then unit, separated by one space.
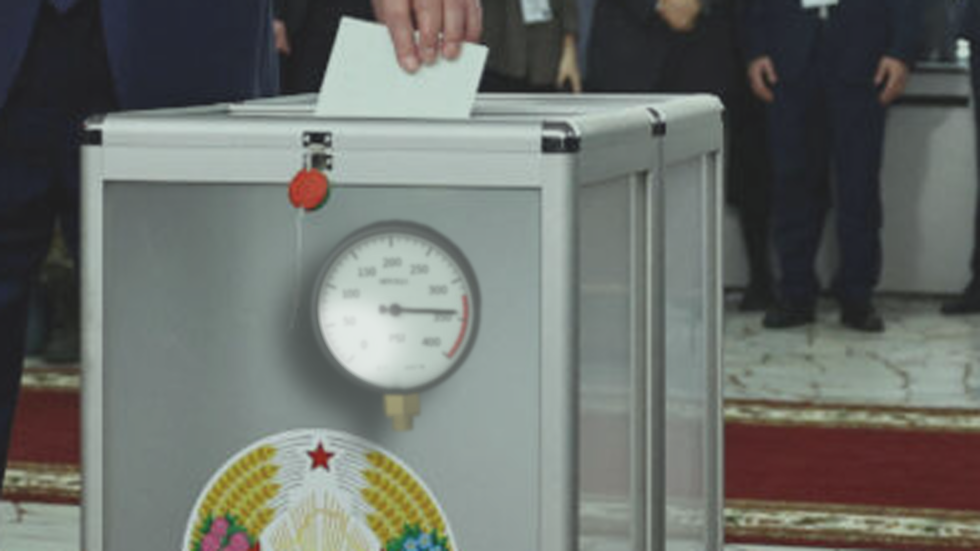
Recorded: 340 psi
